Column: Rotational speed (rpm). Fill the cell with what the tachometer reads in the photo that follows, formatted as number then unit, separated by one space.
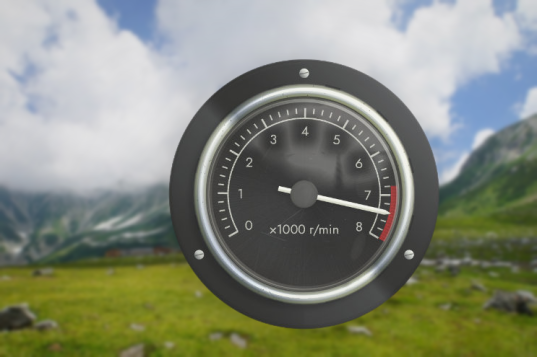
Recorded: 7400 rpm
